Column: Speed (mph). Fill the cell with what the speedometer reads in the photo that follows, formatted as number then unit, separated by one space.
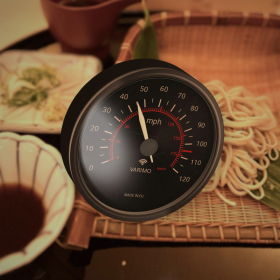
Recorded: 45 mph
